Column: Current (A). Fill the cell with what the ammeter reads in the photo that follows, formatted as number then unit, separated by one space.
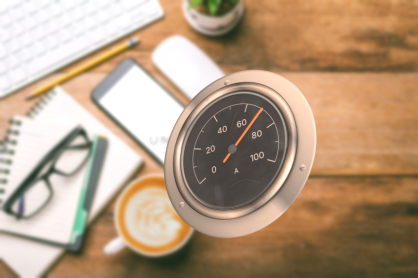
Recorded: 70 A
